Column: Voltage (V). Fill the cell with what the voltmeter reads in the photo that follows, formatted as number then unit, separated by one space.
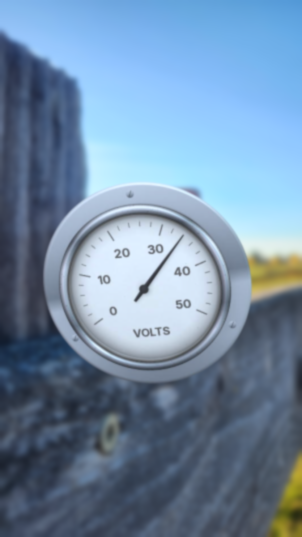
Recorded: 34 V
